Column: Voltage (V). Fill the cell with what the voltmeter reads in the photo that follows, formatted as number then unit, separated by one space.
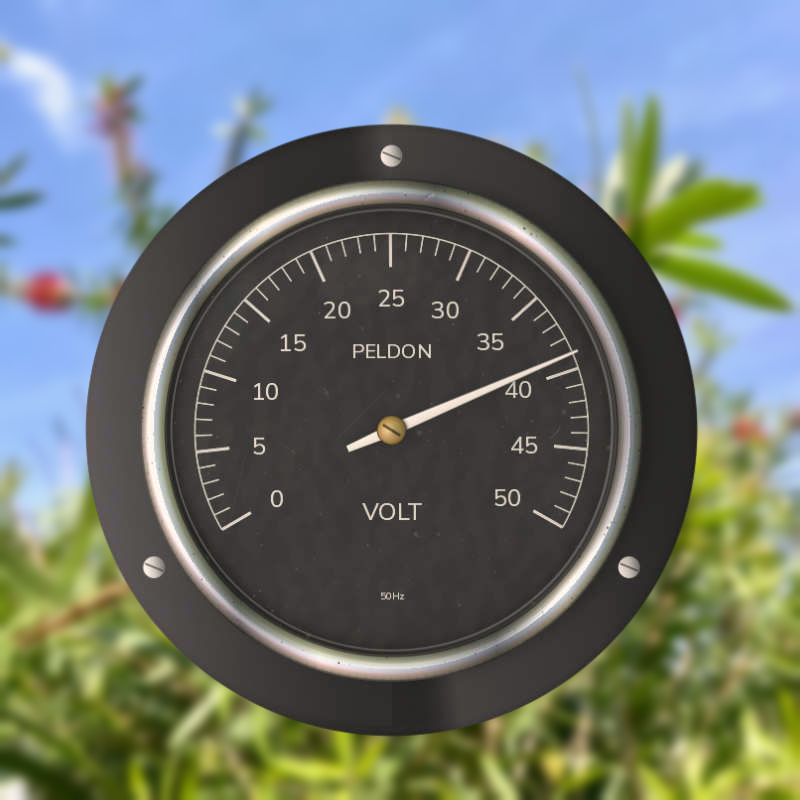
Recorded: 39 V
